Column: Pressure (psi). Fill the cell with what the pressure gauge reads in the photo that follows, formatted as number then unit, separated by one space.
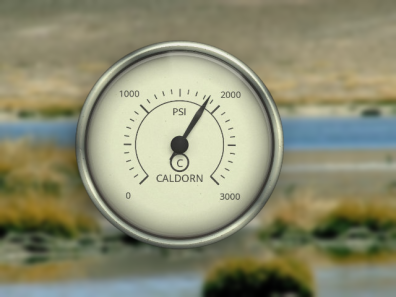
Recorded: 1850 psi
